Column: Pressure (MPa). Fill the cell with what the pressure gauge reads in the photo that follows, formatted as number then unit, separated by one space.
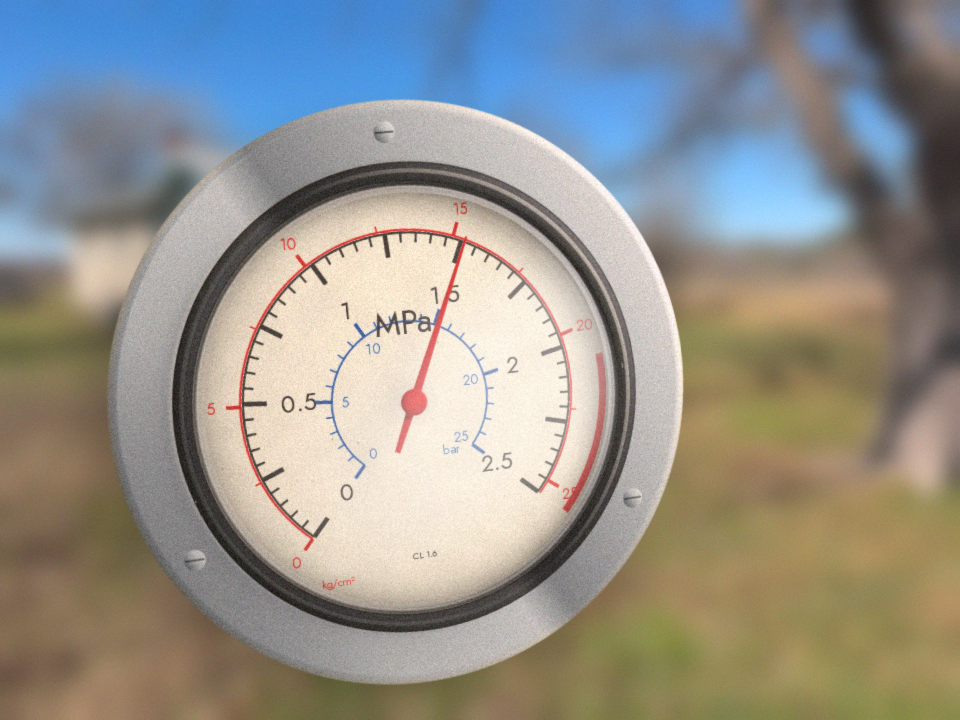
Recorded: 1.5 MPa
